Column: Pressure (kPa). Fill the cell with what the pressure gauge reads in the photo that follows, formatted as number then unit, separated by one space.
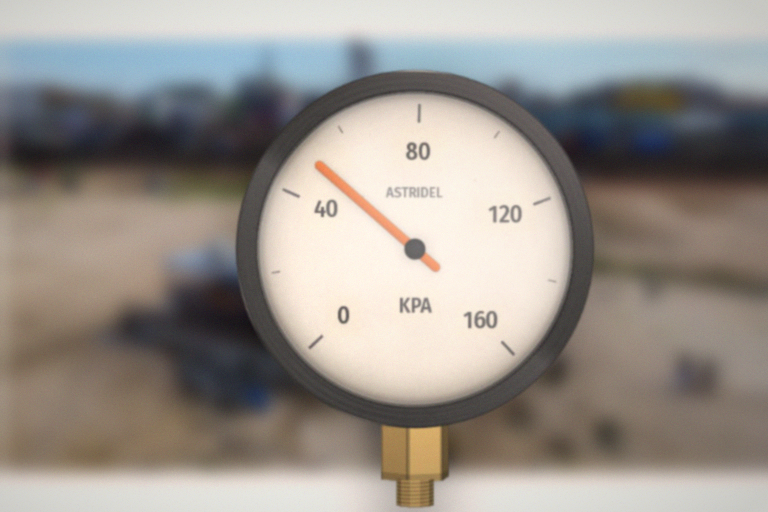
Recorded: 50 kPa
